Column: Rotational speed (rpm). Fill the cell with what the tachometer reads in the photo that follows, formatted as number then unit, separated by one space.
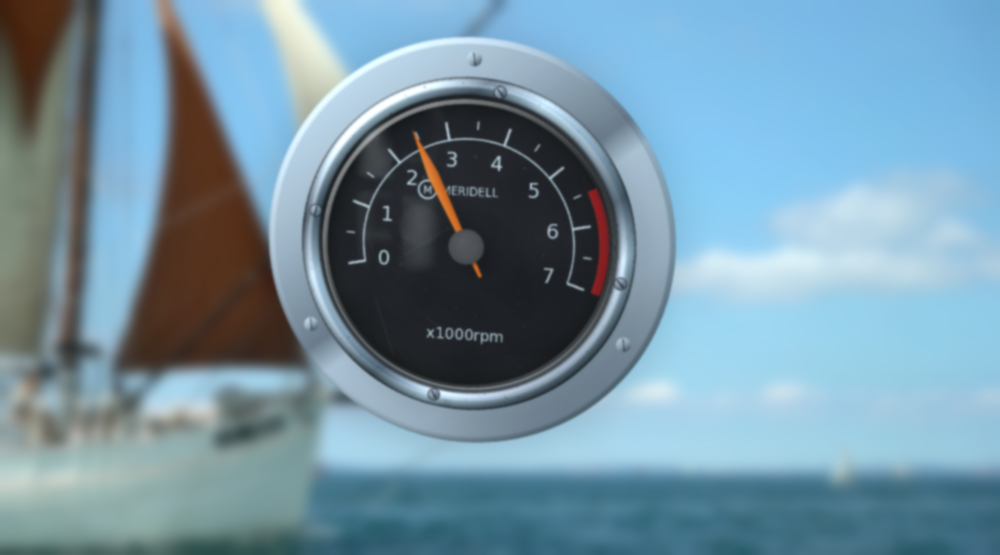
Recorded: 2500 rpm
